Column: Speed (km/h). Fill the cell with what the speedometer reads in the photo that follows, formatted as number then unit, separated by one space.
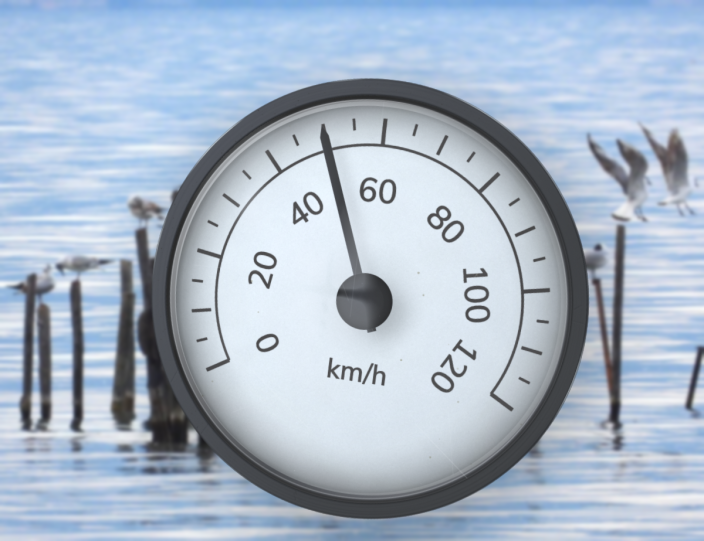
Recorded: 50 km/h
